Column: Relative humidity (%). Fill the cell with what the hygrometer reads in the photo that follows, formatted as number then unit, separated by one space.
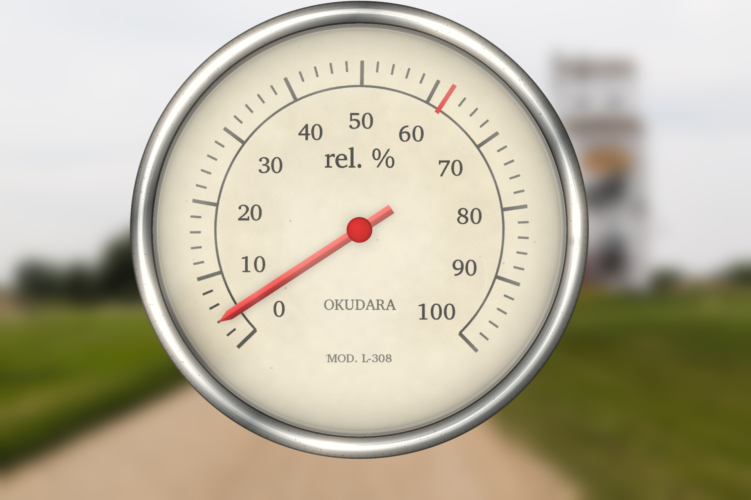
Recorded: 4 %
